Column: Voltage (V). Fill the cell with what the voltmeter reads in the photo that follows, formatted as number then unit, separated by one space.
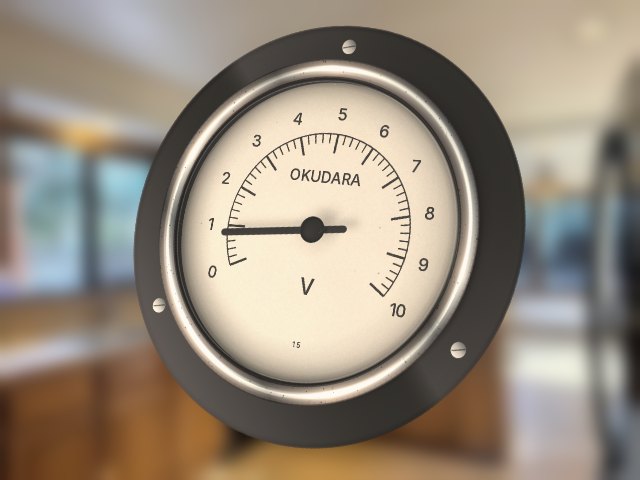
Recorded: 0.8 V
